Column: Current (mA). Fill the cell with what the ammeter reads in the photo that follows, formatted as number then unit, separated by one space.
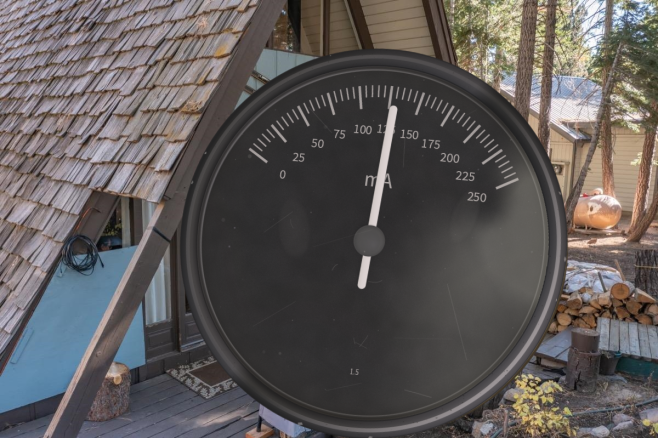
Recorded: 130 mA
